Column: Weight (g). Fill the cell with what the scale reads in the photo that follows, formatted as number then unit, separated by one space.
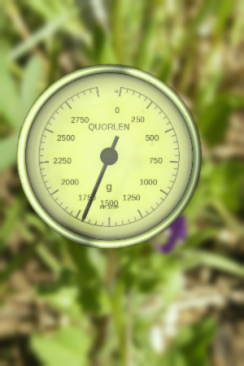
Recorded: 1700 g
